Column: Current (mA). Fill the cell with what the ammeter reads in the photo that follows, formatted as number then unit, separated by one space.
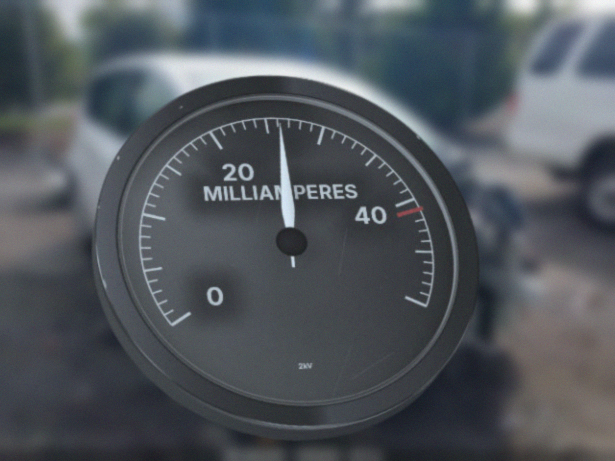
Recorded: 26 mA
